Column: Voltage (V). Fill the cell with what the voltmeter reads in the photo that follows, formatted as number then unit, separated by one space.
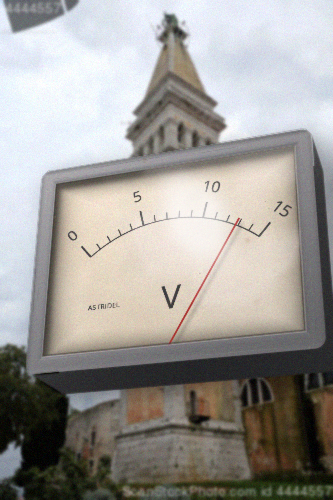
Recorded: 13 V
